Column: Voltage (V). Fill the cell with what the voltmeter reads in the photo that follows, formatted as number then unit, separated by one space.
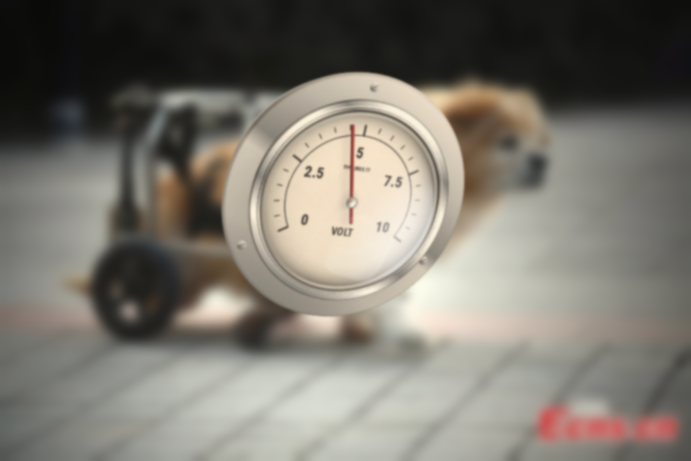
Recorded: 4.5 V
